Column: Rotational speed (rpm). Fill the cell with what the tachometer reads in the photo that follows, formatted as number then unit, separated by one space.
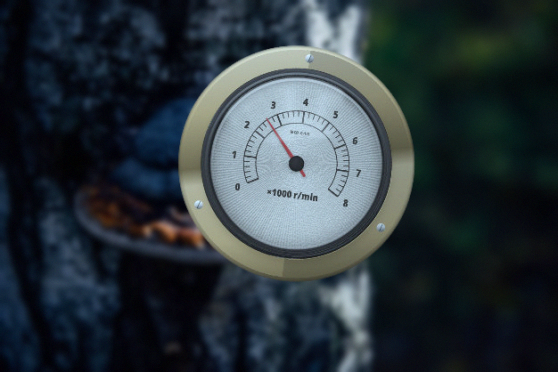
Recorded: 2600 rpm
